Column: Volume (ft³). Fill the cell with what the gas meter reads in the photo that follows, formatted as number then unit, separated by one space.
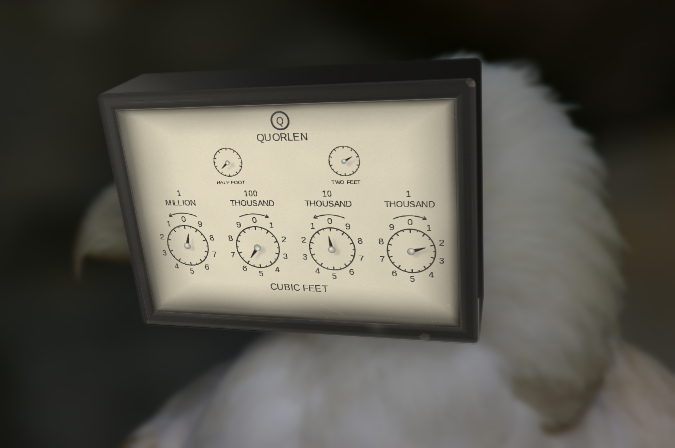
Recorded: 960200 ft³
